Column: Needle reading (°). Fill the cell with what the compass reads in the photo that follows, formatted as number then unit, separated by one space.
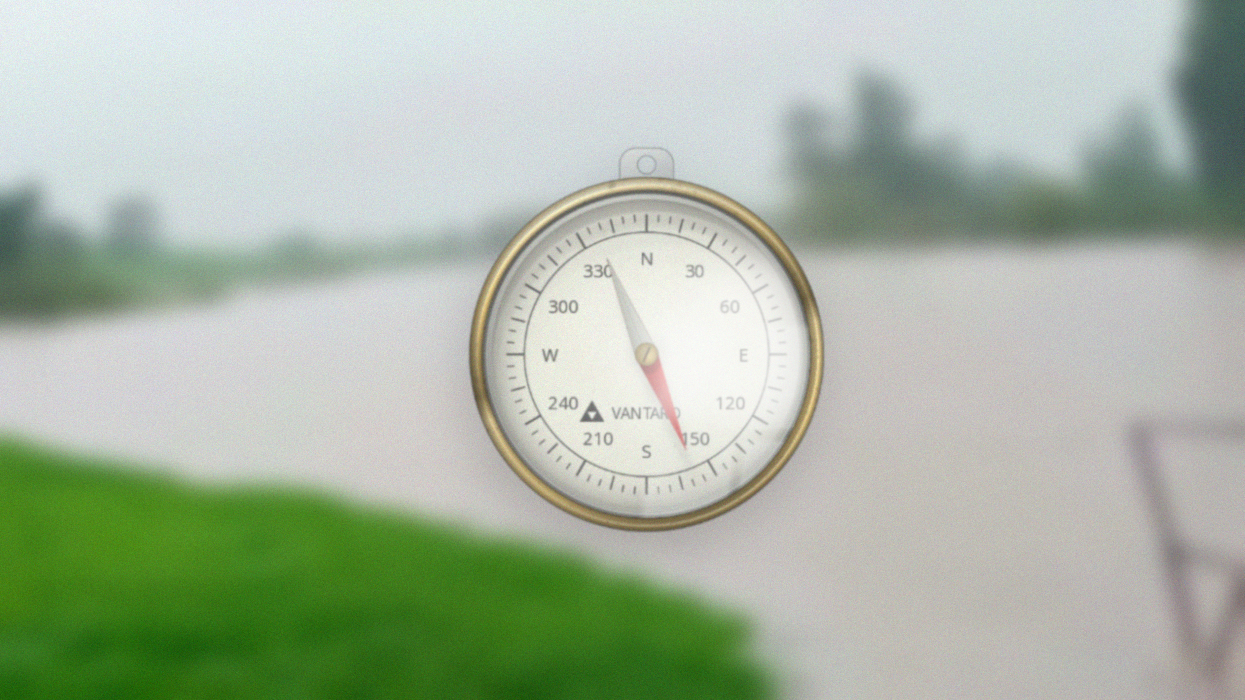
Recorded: 157.5 °
